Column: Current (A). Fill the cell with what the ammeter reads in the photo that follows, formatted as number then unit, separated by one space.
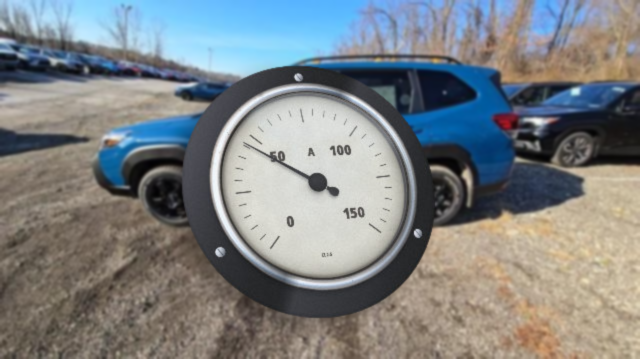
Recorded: 45 A
